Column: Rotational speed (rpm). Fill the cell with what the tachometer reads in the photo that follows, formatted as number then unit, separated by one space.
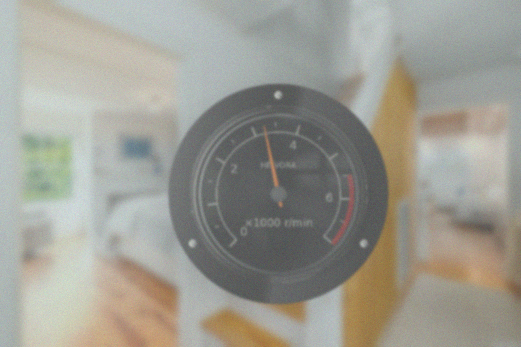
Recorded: 3250 rpm
